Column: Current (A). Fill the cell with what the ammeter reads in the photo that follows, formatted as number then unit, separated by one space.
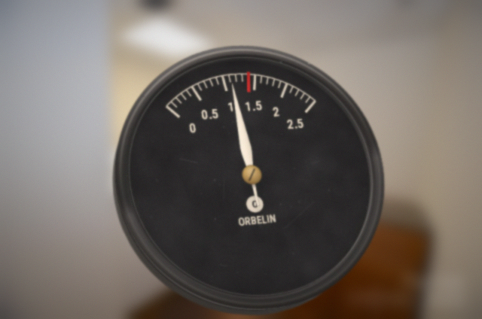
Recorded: 1.1 A
